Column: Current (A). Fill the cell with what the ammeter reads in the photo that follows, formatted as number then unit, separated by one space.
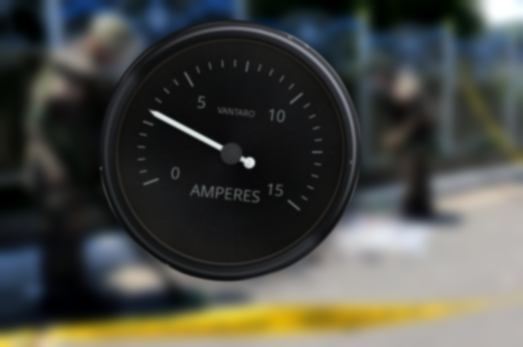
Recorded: 3 A
